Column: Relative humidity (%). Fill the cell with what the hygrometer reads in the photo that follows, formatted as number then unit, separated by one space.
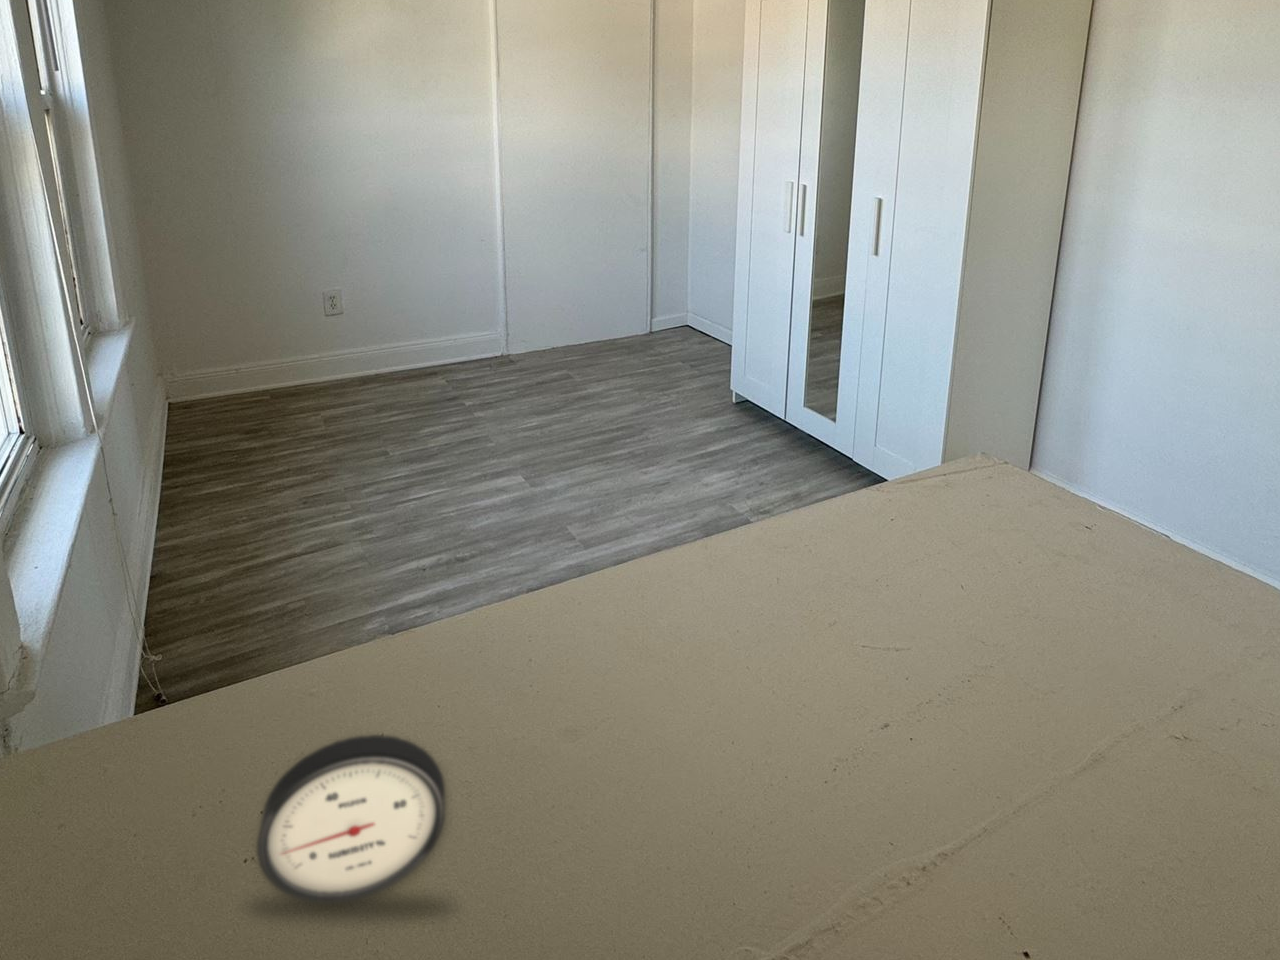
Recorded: 10 %
